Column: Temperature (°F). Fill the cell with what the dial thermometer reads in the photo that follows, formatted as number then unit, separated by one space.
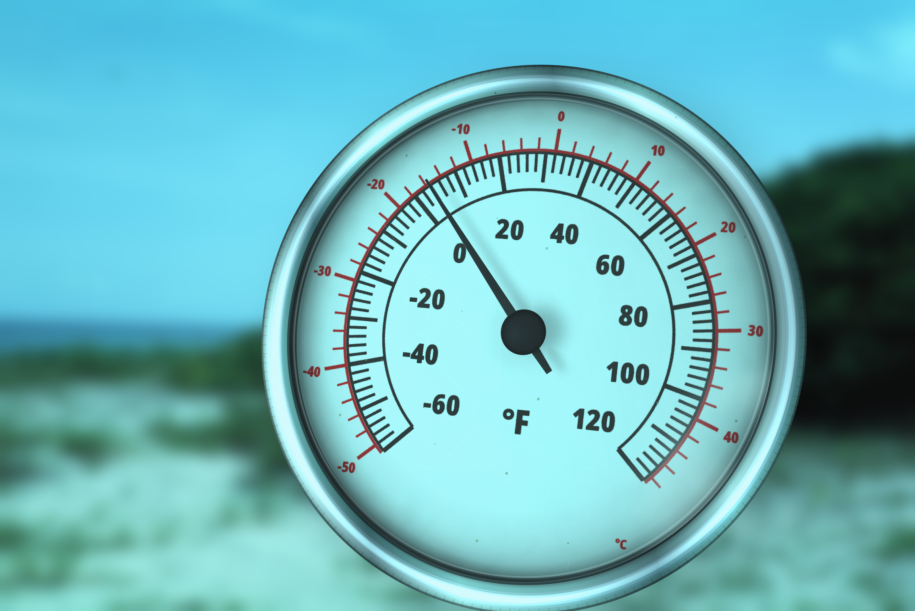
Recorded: 4 °F
